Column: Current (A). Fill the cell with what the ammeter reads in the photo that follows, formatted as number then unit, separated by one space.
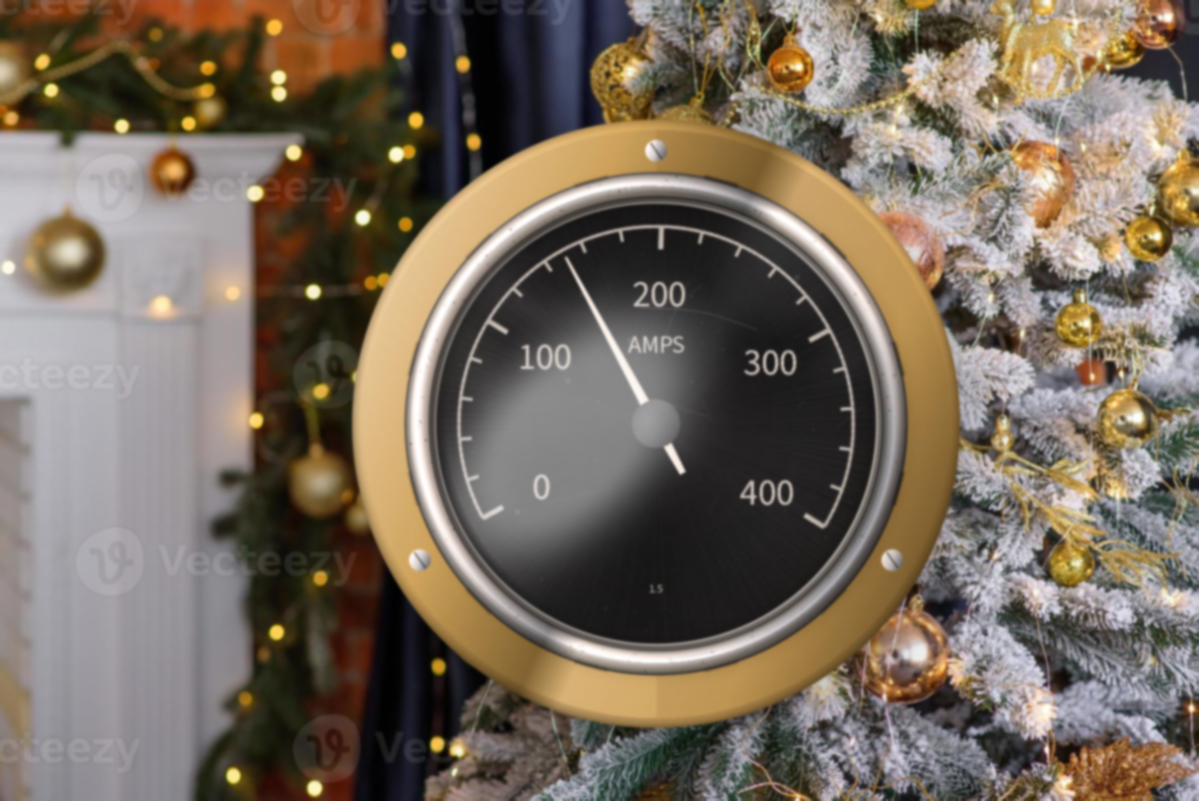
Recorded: 150 A
